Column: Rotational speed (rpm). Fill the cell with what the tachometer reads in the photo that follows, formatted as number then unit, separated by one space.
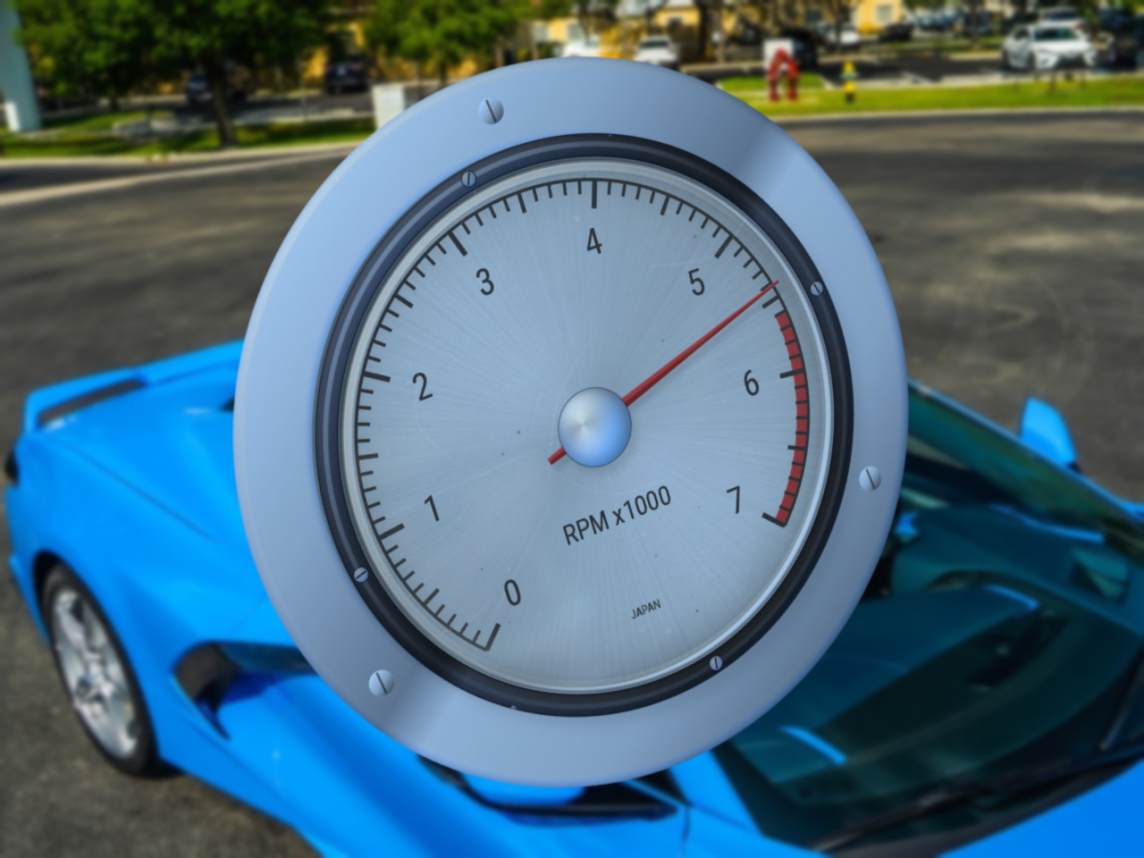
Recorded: 5400 rpm
